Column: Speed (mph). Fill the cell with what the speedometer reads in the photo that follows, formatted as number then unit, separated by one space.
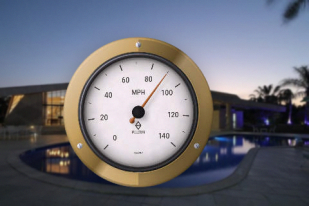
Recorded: 90 mph
